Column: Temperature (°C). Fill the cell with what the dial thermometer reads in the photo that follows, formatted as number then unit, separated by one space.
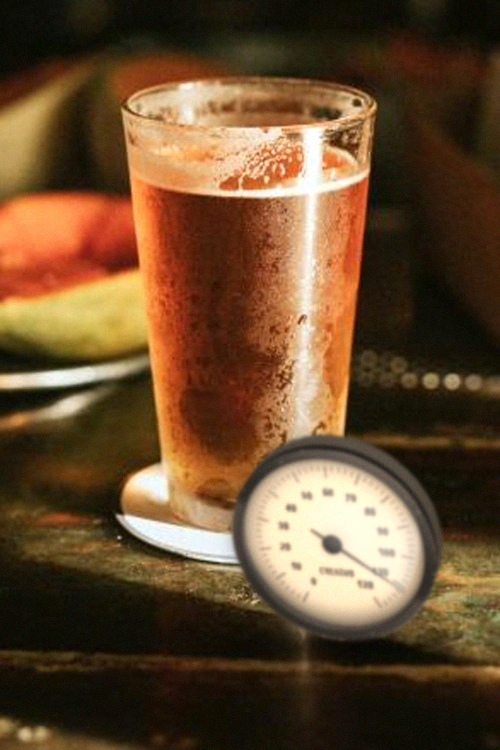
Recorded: 110 °C
